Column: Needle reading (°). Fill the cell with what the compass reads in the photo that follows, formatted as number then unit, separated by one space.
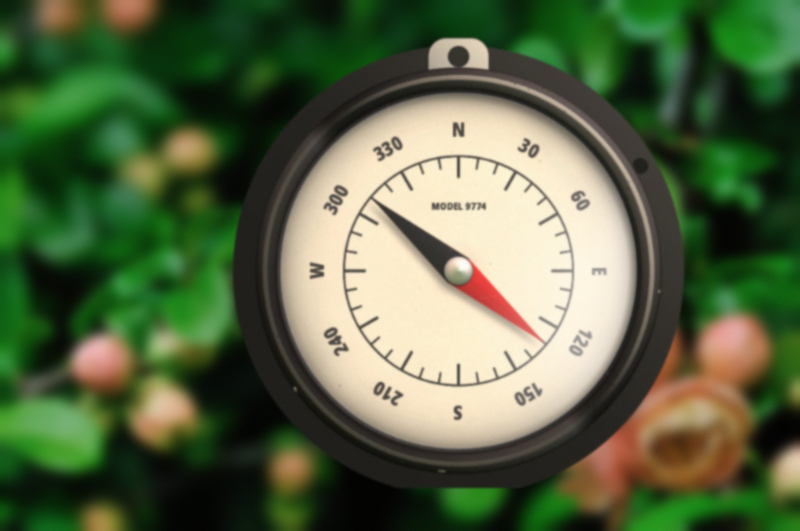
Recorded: 130 °
